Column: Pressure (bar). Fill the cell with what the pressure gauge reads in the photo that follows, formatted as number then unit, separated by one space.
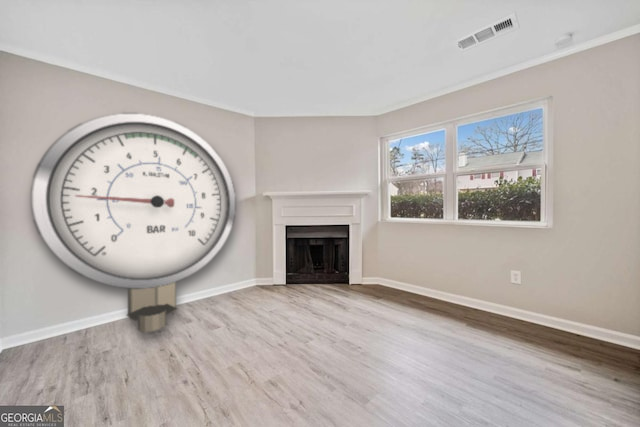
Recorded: 1.8 bar
